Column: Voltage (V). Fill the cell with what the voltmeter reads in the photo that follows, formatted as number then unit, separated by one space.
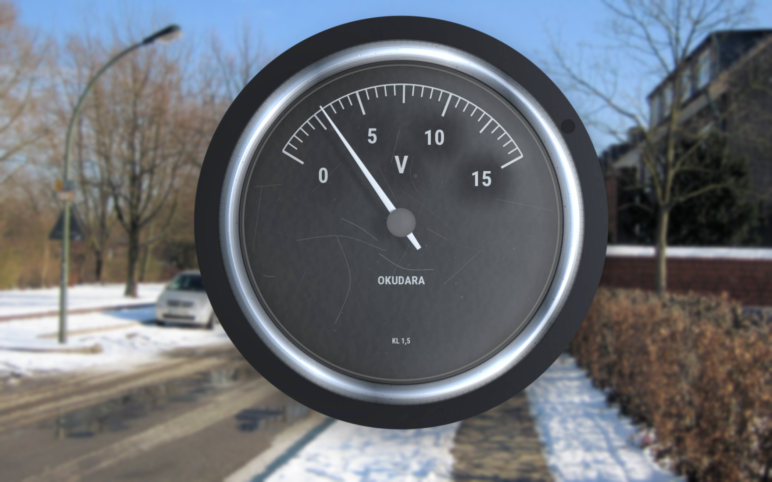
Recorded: 3 V
